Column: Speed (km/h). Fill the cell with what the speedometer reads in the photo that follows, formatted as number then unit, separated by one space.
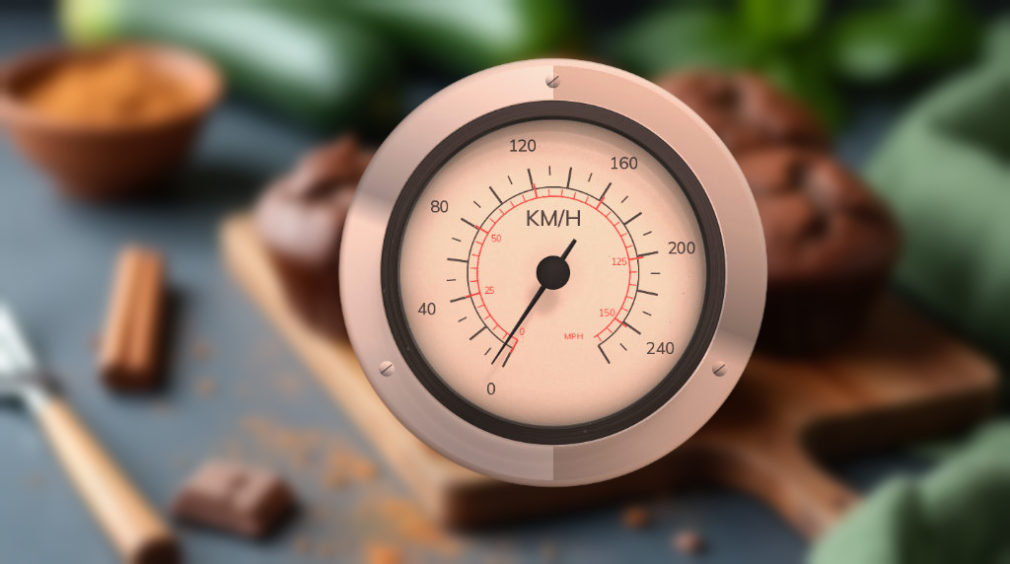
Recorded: 5 km/h
